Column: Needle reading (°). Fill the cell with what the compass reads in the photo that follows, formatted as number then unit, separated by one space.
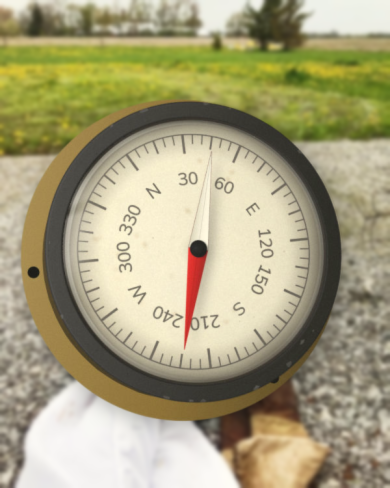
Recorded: 225 °
